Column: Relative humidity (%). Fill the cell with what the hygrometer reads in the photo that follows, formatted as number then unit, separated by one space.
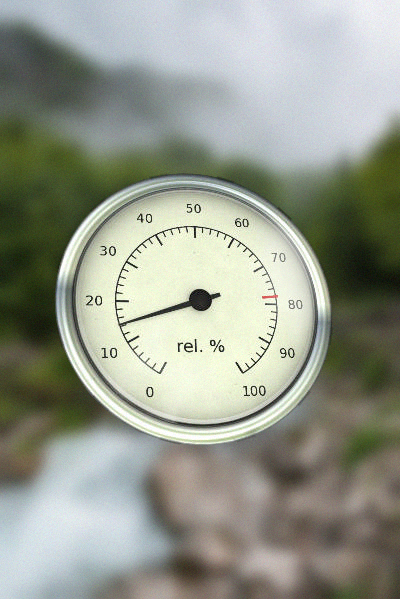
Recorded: 14 %
